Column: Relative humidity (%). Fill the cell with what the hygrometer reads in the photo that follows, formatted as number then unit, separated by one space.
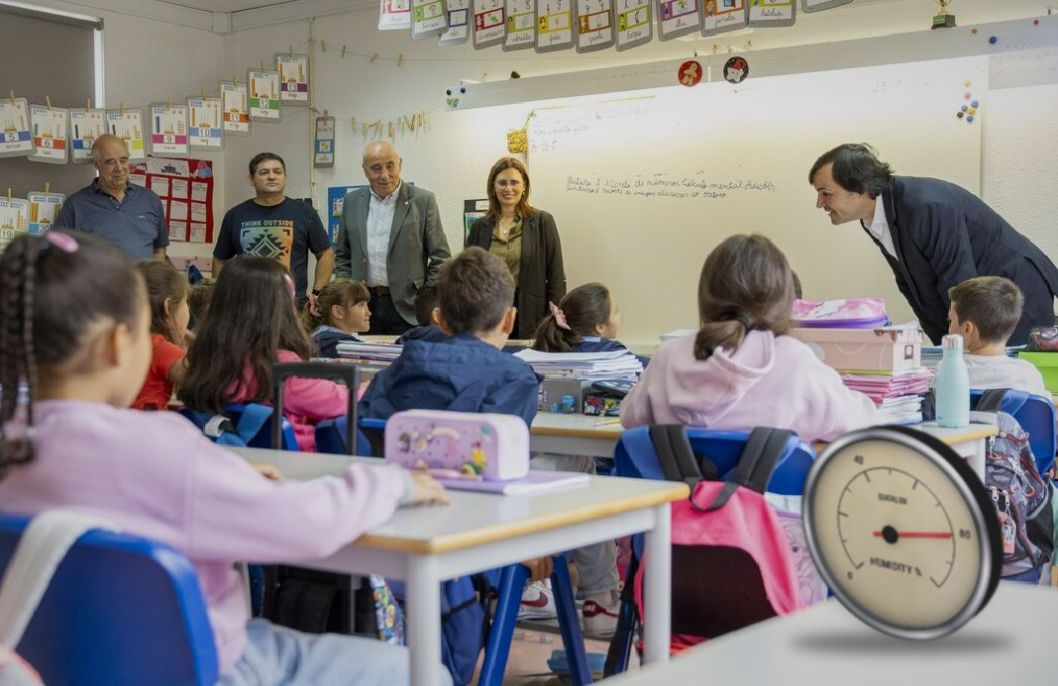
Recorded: 80 %
